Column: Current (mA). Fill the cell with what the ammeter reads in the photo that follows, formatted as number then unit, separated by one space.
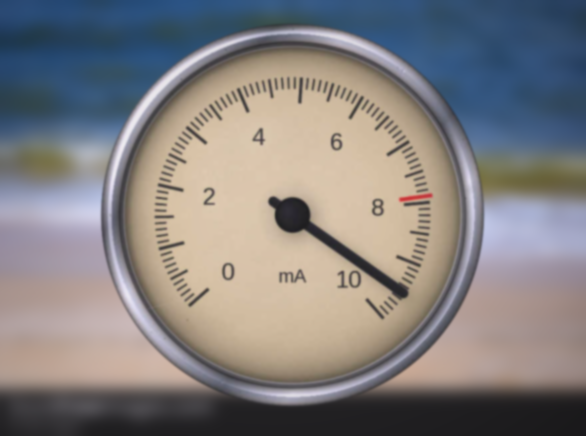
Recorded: 9.5 mA
